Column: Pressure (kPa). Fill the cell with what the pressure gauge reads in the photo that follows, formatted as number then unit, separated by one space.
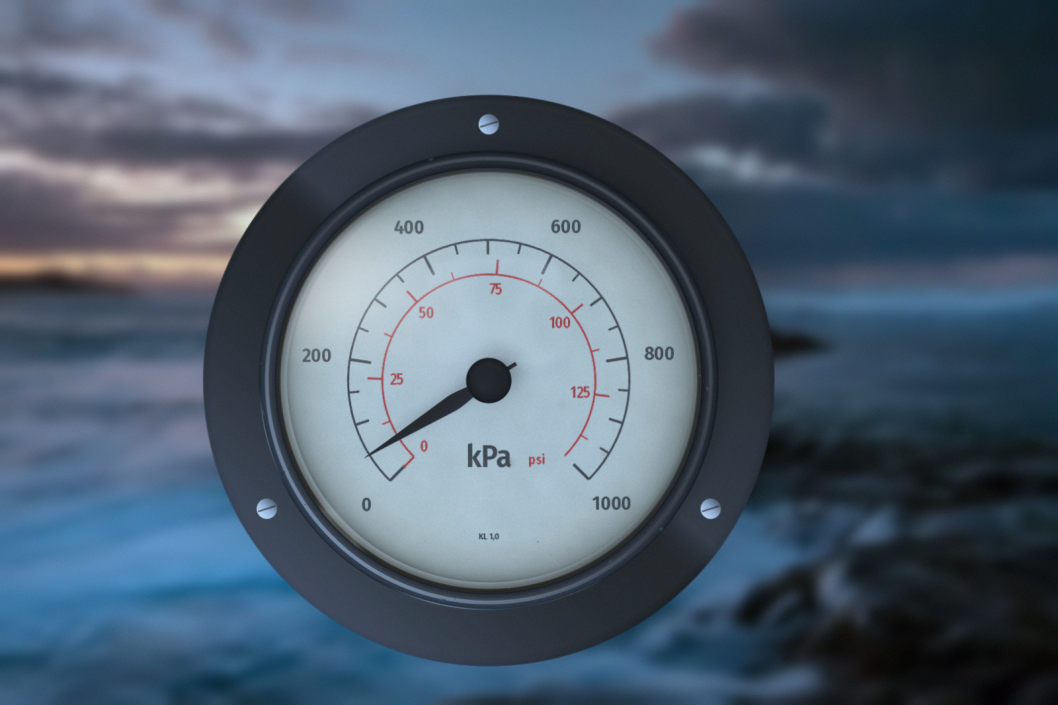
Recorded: 50 kPa
